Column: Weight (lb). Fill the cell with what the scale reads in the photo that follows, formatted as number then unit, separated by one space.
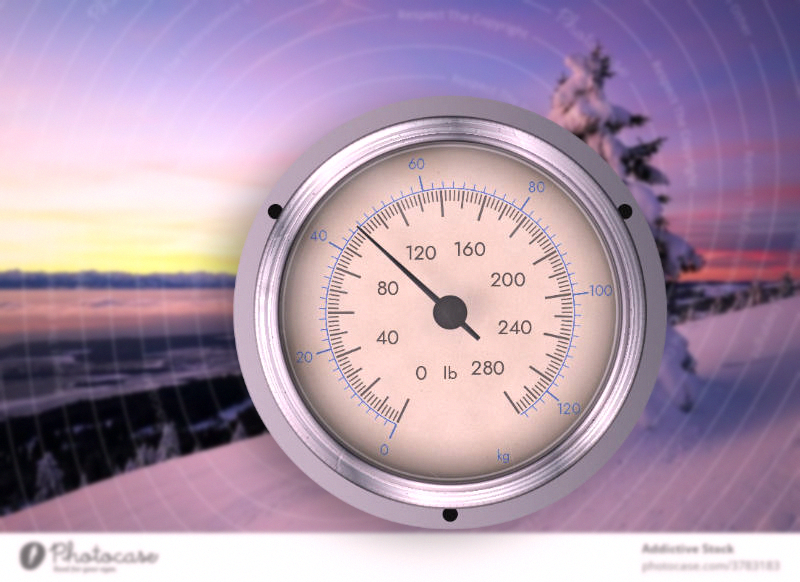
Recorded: 100 lb
